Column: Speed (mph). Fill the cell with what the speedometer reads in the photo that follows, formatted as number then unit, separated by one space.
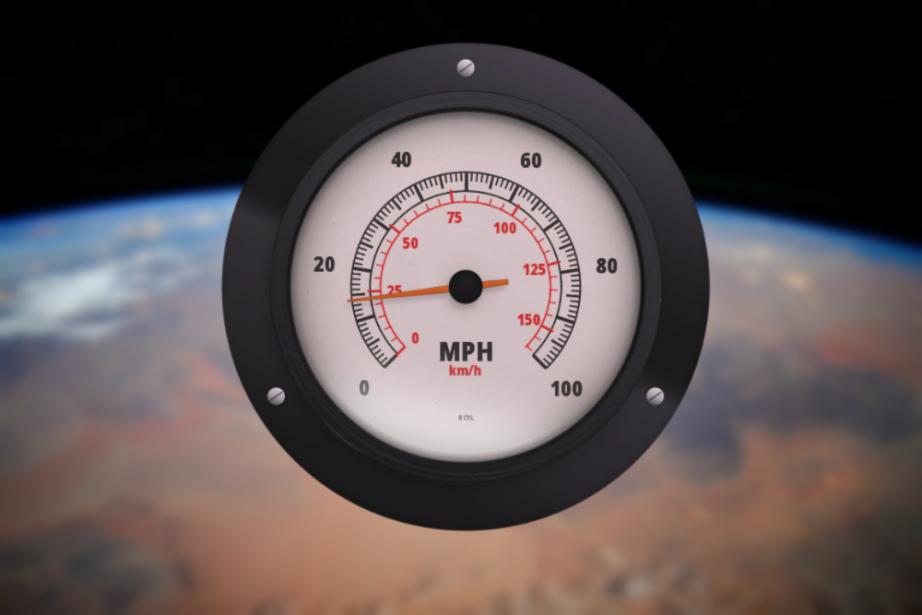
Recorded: 14 mph
